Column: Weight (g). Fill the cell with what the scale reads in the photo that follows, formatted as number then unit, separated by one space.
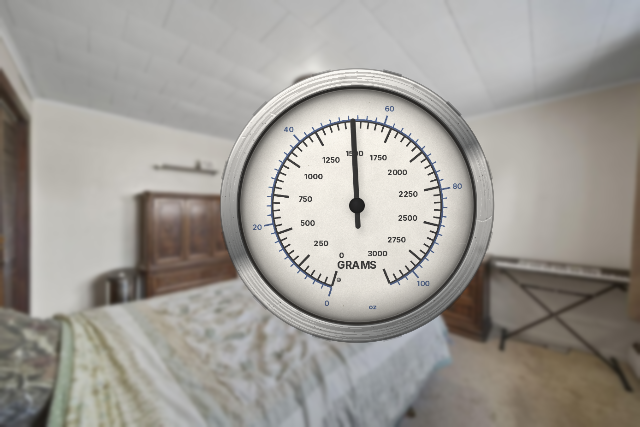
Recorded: 1500 g
